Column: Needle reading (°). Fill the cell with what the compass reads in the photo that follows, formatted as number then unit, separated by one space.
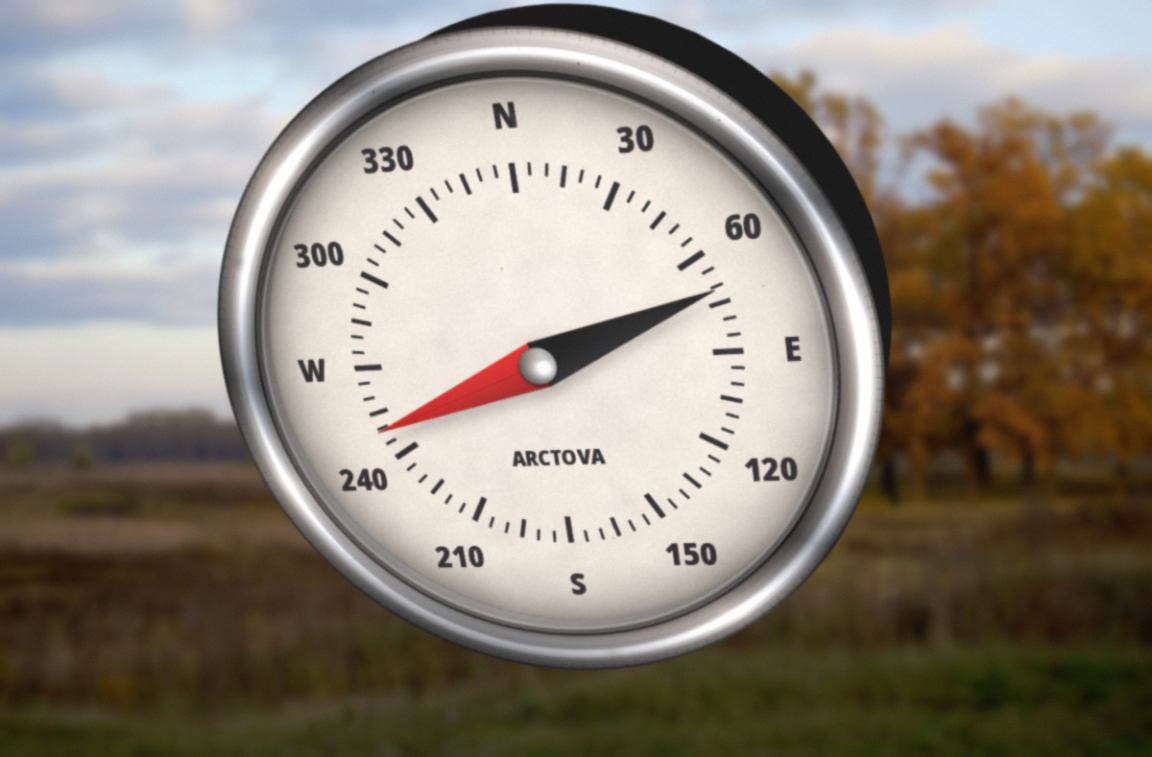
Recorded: 250 °
